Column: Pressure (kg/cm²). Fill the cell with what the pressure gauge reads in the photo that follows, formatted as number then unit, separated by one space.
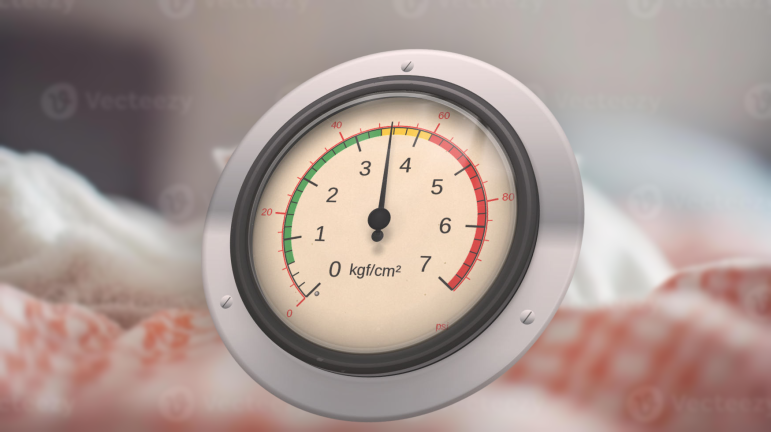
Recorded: 3.6 kg/cm²
